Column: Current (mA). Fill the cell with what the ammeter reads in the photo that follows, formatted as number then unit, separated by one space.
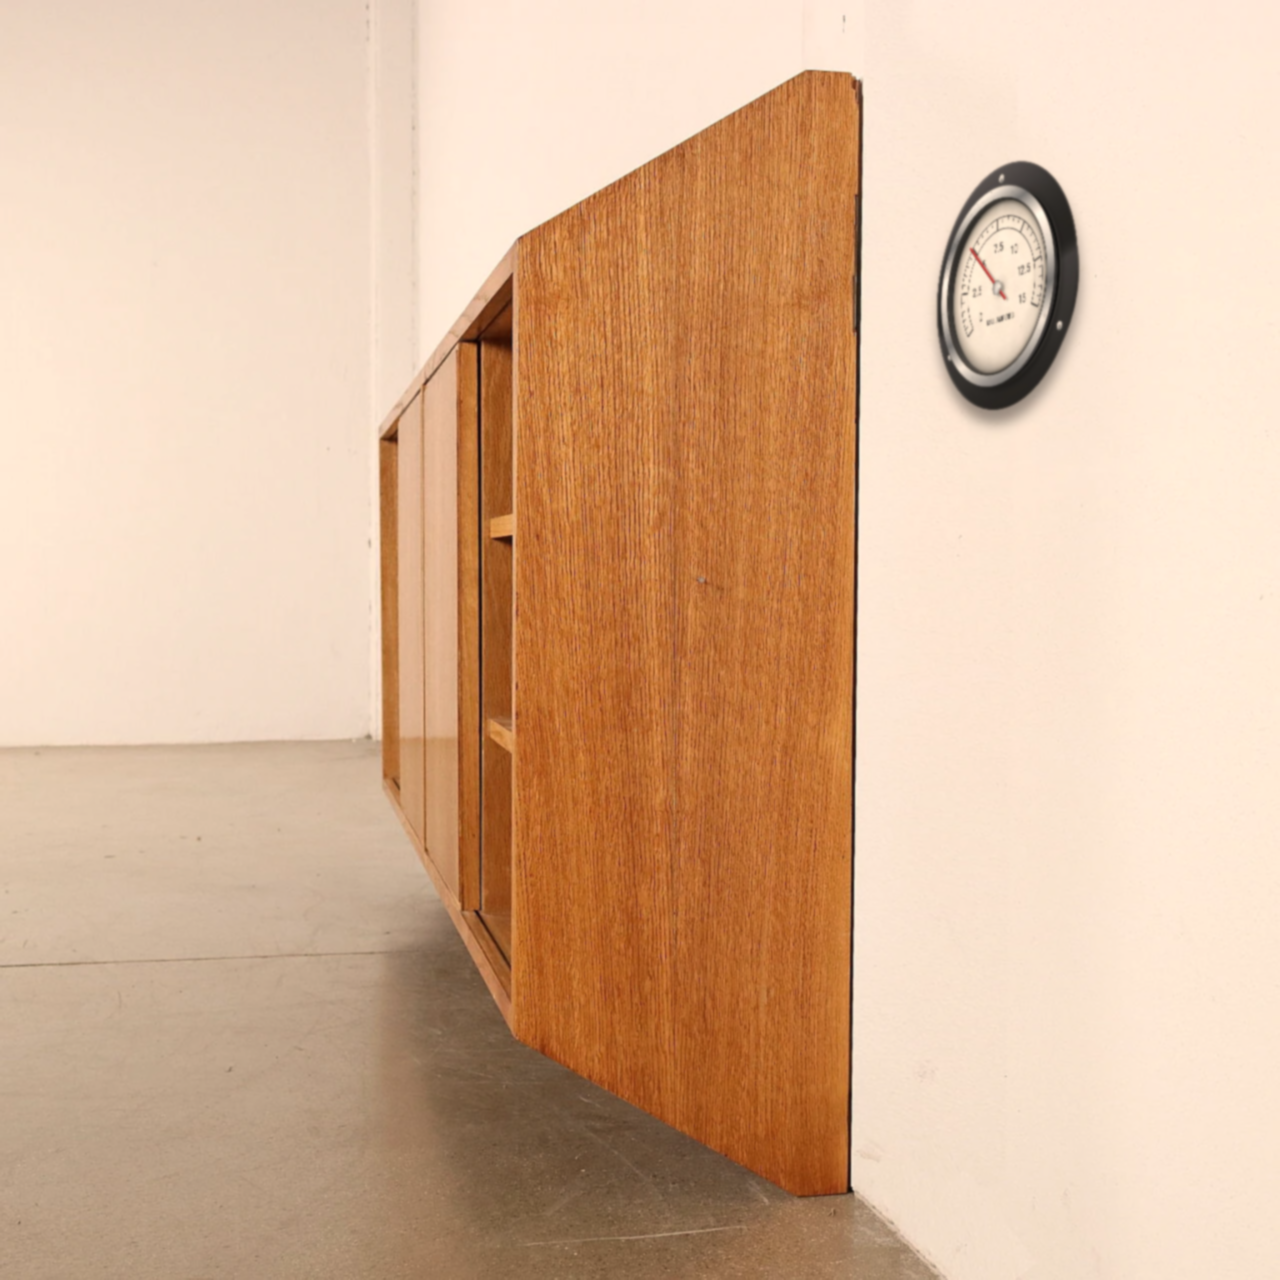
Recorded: 5 mA
